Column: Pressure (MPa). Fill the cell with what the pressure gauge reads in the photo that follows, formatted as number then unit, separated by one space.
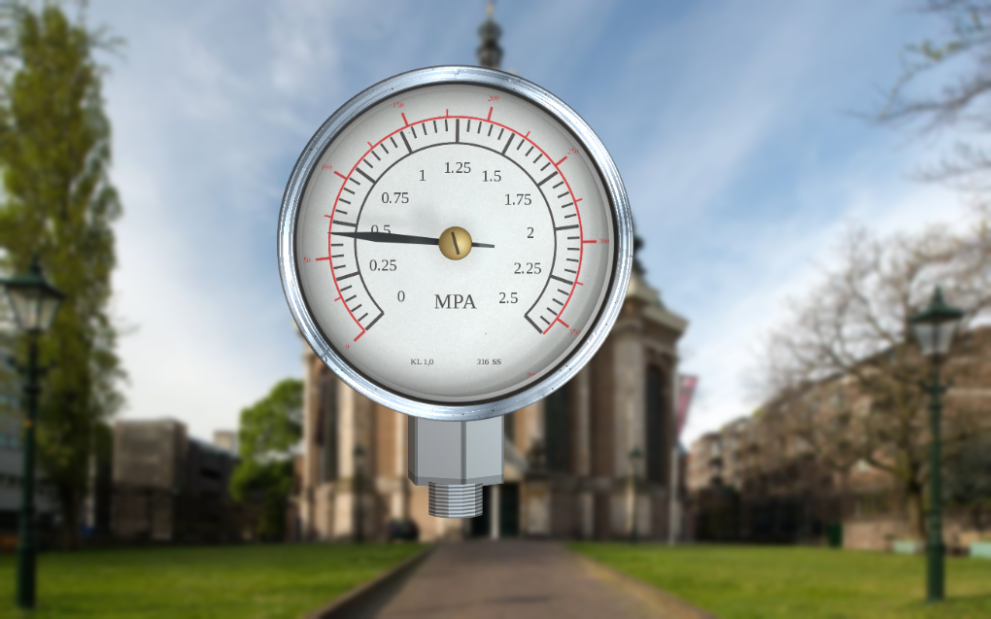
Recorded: 0.45 MPa
